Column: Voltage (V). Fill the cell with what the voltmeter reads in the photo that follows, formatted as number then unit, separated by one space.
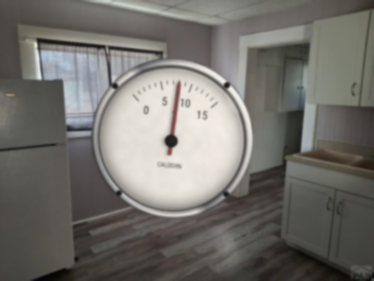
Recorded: 8 V
